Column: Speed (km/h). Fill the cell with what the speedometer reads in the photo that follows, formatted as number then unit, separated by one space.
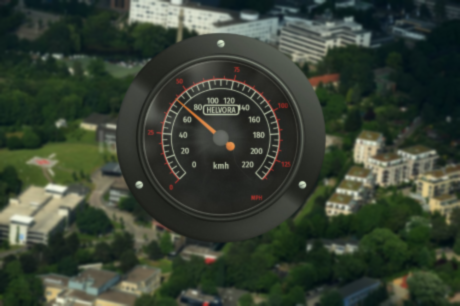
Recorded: 70 km/h
